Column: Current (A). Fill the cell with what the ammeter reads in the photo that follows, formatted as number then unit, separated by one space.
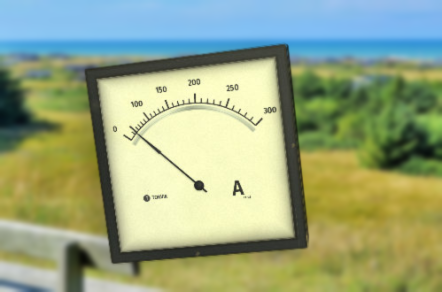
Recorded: 50 A
